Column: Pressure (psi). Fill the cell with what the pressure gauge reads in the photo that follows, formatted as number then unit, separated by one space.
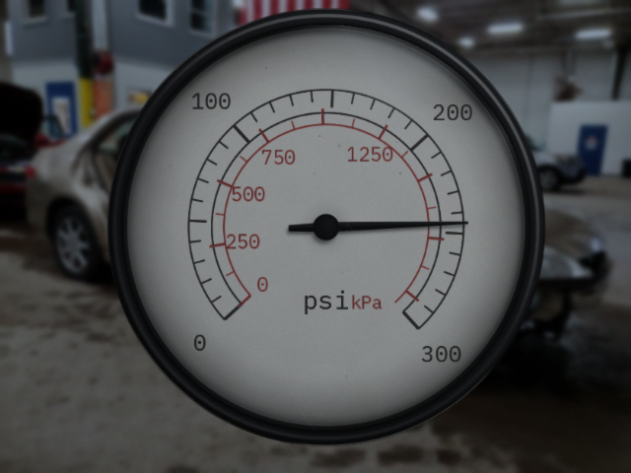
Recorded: 245 psi
